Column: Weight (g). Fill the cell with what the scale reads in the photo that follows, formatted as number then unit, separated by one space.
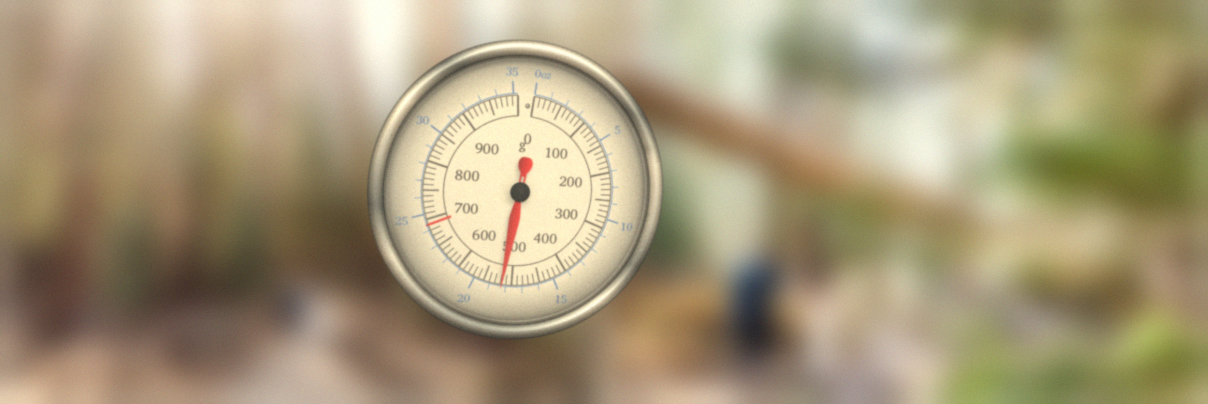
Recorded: 520 g
